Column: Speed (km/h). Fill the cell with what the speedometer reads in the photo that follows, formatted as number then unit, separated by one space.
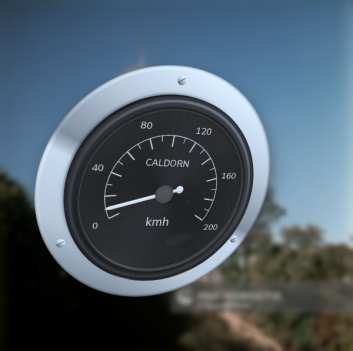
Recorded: 10 km/h
